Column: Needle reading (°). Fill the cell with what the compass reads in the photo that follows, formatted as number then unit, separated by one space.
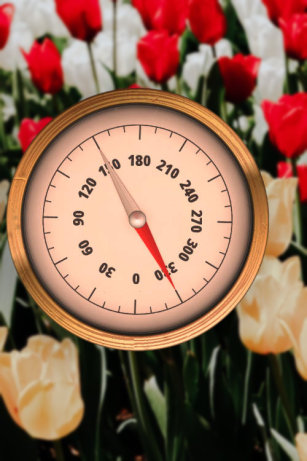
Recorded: 330 °
